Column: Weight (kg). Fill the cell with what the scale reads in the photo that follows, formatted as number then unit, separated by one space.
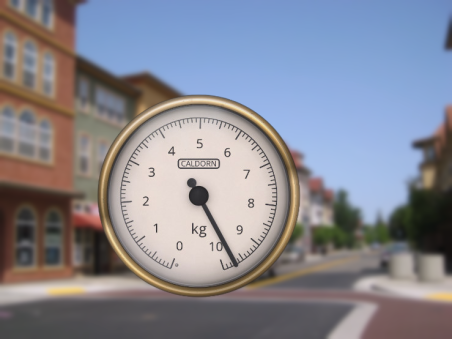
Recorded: 9.7 kg
